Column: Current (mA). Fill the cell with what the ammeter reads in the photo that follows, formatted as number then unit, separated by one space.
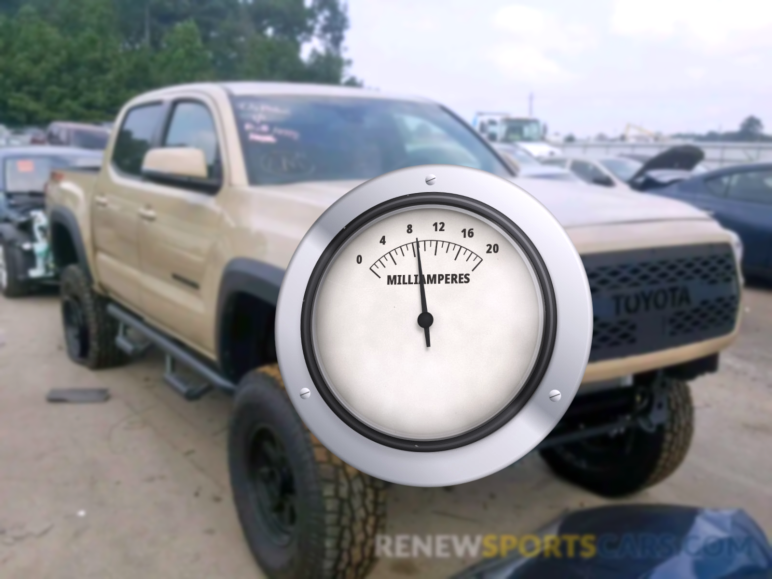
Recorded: 9 mA
